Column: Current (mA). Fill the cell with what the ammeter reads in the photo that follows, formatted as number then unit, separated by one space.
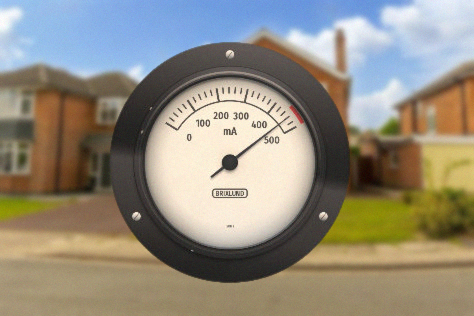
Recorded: 460 mA
